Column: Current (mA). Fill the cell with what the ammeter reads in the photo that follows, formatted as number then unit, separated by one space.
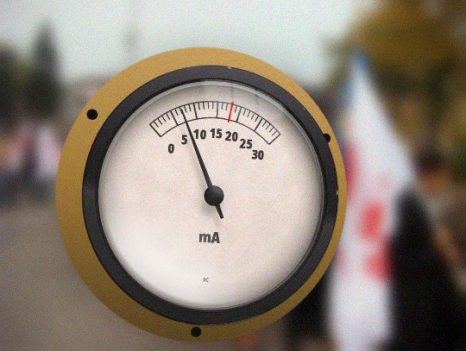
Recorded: 7 mA
